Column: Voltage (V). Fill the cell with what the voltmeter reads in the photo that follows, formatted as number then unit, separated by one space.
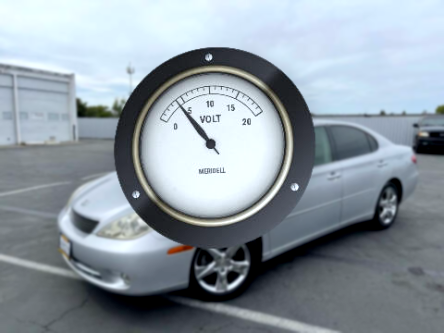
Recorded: 4 V
